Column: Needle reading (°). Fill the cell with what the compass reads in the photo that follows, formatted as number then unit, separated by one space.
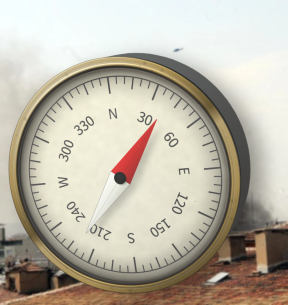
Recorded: 40 °
